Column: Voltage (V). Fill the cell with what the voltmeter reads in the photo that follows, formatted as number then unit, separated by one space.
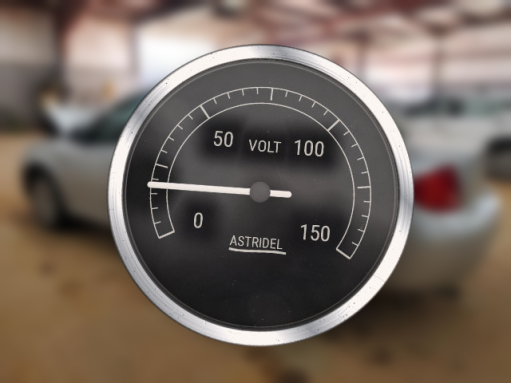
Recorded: 17.5 V
